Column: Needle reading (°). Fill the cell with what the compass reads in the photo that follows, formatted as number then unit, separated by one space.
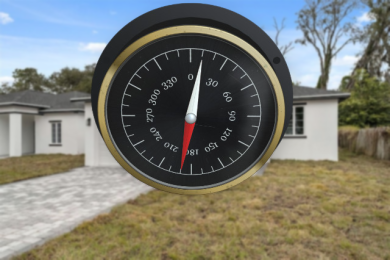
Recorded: 190 °
